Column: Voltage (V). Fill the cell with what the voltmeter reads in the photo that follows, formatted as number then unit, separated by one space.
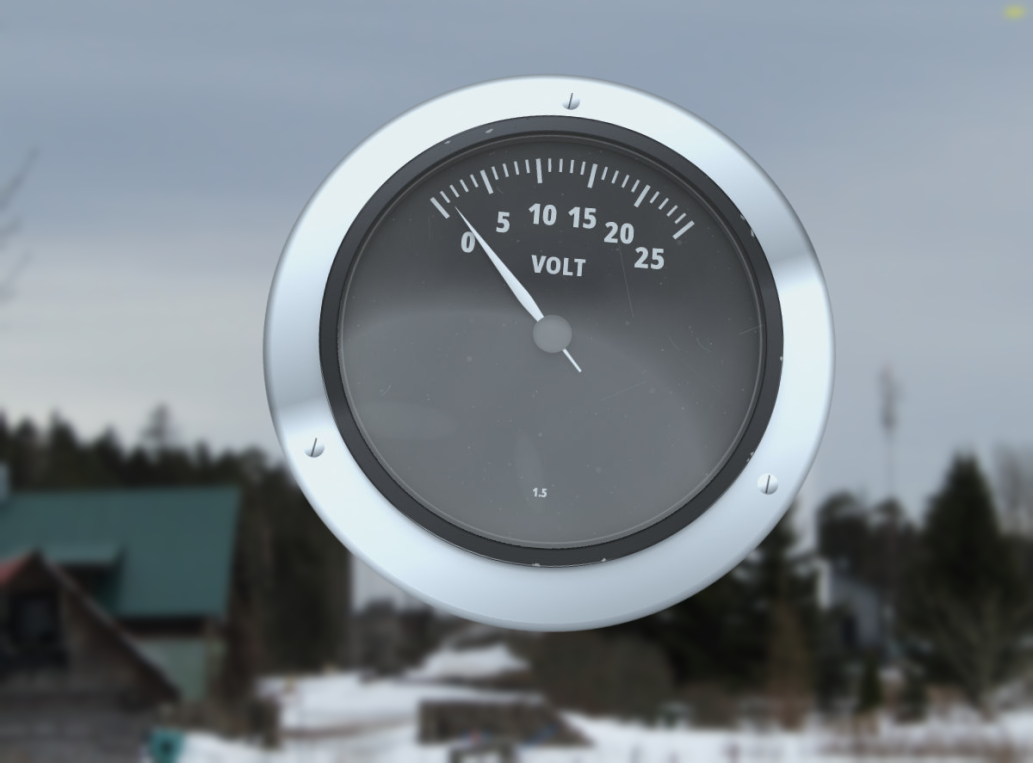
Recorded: 1 V
